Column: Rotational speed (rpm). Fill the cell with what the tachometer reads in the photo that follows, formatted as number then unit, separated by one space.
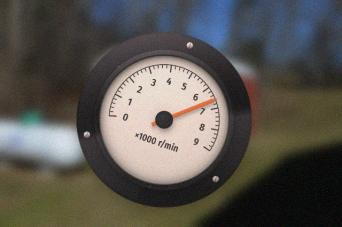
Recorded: 6600 rpm
